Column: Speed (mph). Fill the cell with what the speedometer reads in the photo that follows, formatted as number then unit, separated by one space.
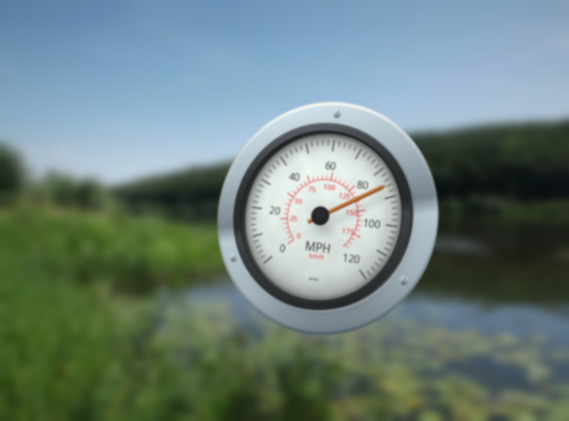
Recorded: 86 mph
